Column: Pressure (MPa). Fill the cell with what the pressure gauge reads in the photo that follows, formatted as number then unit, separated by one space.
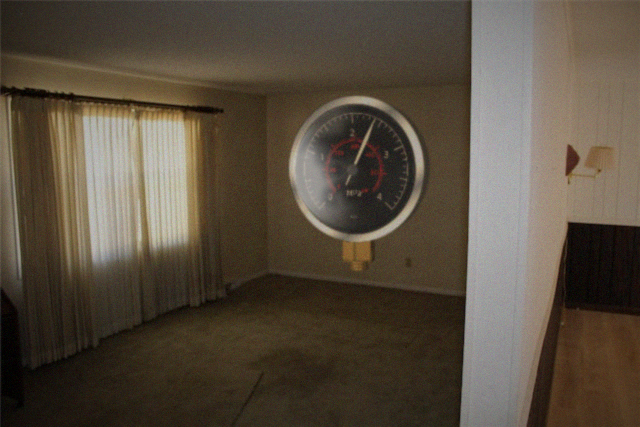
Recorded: 2.4 MPa
